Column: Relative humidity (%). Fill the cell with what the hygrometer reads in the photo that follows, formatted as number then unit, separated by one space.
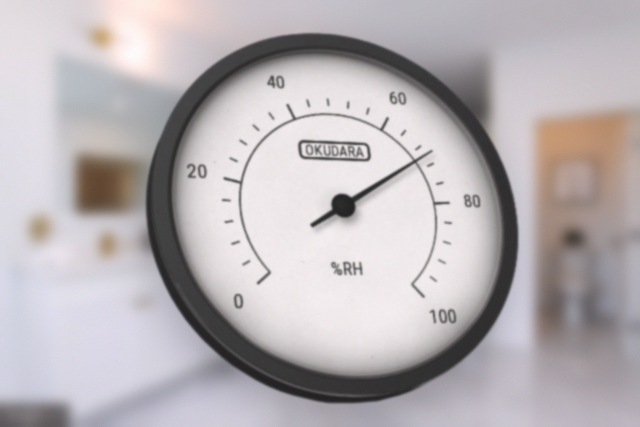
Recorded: 70 %
